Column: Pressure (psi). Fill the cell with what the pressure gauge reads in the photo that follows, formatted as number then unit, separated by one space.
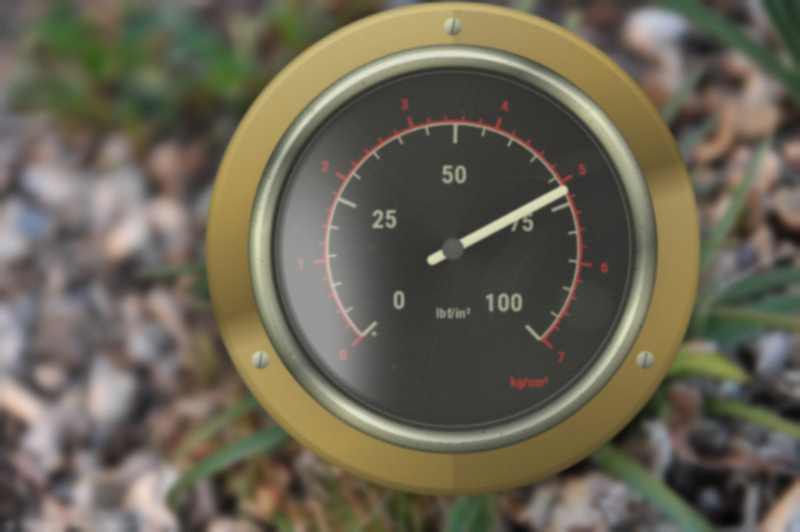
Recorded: 72.5 psi
